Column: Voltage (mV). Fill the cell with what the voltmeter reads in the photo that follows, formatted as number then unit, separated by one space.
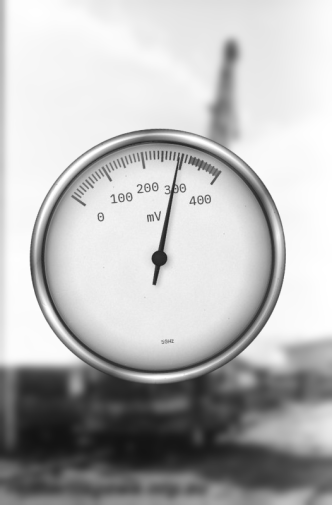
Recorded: 290 mV
